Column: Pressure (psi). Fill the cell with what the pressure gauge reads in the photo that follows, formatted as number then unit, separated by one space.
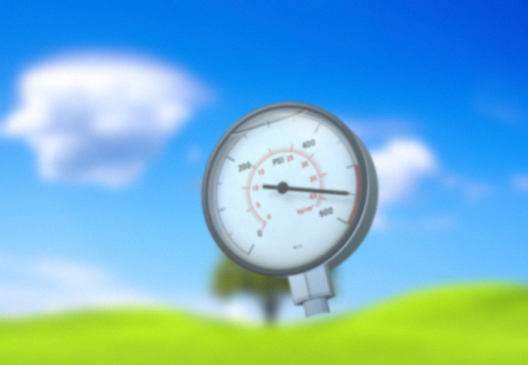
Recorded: 550 psi
